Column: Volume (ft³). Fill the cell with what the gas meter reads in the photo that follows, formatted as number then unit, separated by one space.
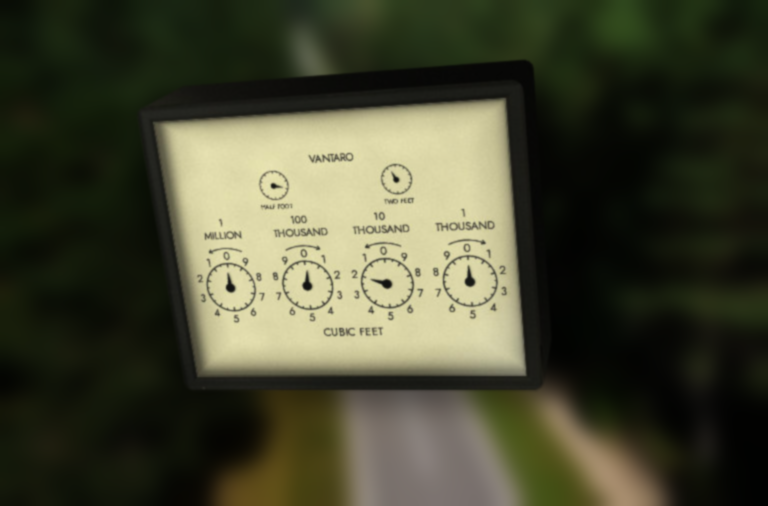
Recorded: 2000 ft³
